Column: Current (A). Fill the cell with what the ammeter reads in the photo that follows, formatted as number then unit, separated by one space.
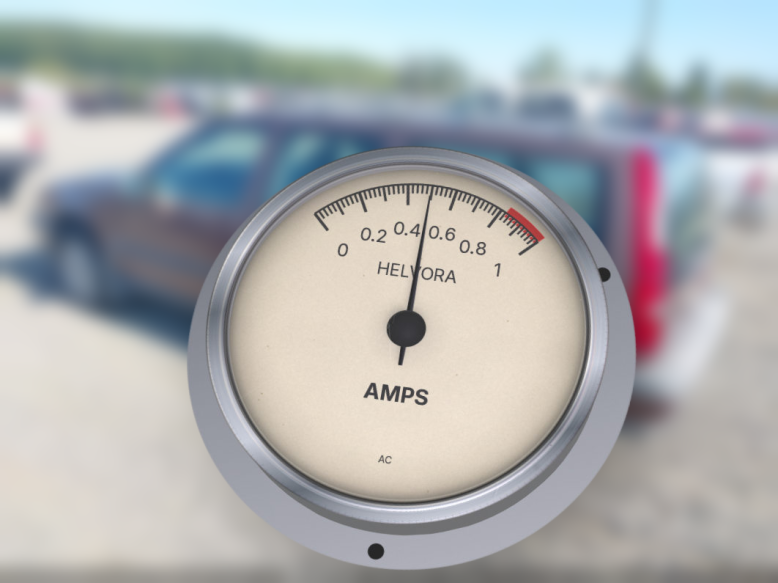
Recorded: 0.5 A
